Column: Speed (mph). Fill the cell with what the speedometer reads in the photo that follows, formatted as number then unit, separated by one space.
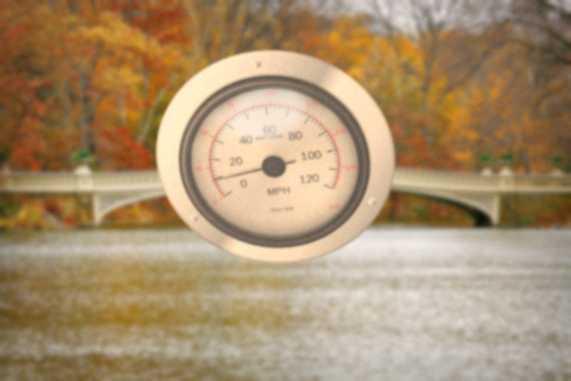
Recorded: 10 mph
